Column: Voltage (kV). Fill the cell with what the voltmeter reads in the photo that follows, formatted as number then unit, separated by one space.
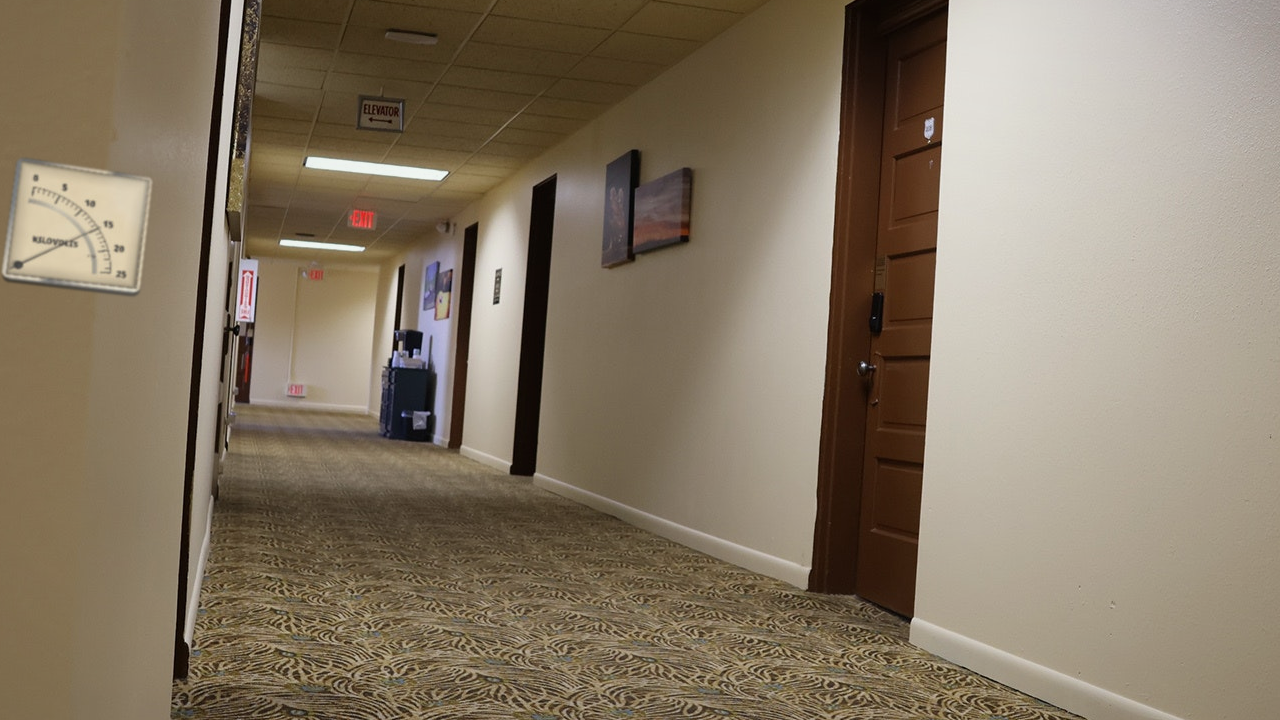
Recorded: 15 kV
